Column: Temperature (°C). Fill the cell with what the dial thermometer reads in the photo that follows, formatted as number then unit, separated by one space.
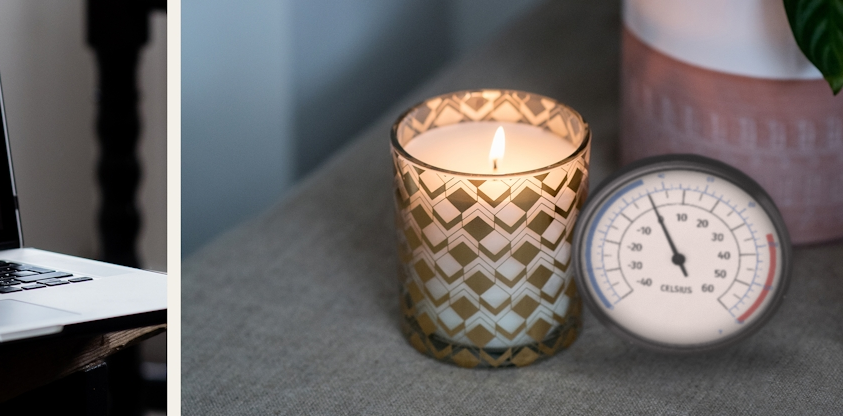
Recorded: 0 °C
